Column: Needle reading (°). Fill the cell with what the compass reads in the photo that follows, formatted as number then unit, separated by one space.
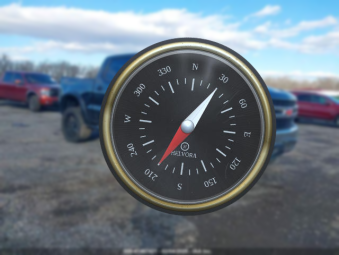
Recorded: 210 °
